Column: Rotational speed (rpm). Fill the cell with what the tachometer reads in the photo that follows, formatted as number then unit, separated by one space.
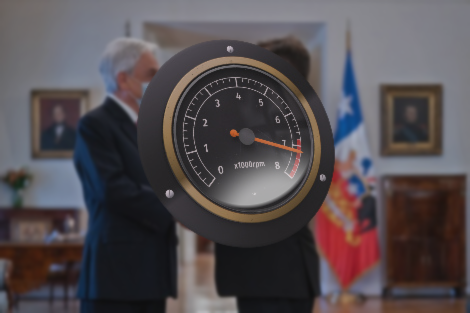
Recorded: 7200 rpm
